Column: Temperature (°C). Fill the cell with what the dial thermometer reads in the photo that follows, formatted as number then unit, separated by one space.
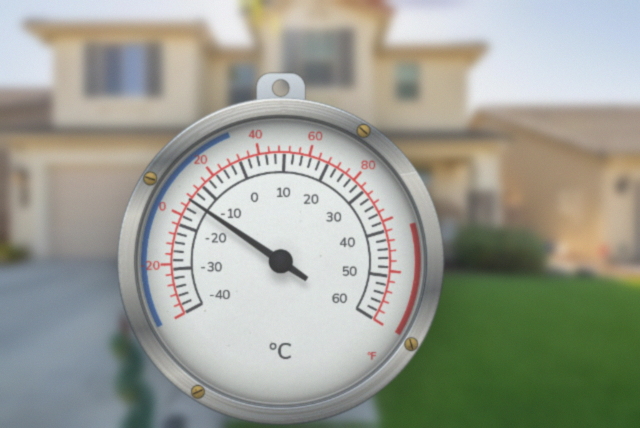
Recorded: -14 °C
